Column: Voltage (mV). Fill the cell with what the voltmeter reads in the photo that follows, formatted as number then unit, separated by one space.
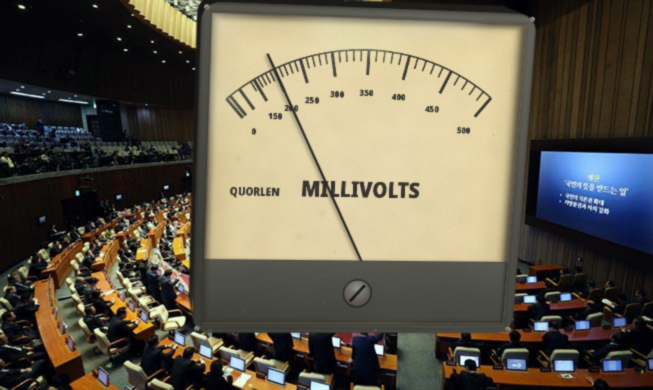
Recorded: 200 mV
